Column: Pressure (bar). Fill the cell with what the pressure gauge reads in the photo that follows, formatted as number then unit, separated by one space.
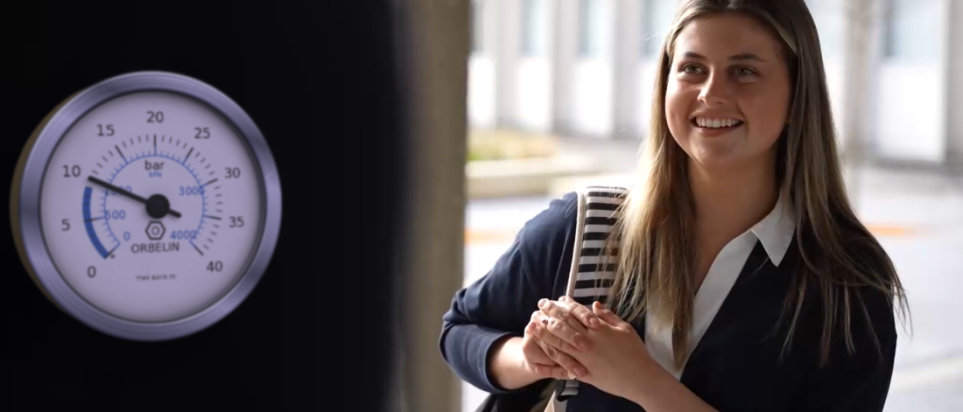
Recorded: 10 bar
